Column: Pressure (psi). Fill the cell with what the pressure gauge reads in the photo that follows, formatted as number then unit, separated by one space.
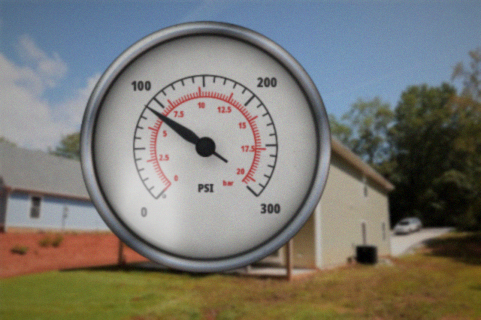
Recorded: 90 psi
